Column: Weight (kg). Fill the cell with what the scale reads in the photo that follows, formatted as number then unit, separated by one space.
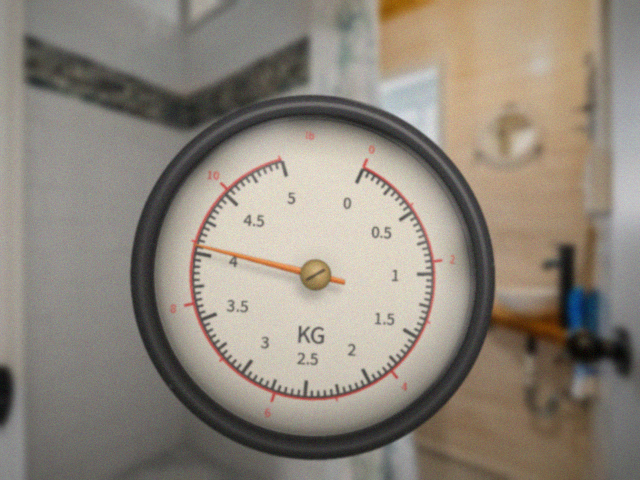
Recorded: 4.05 kg
